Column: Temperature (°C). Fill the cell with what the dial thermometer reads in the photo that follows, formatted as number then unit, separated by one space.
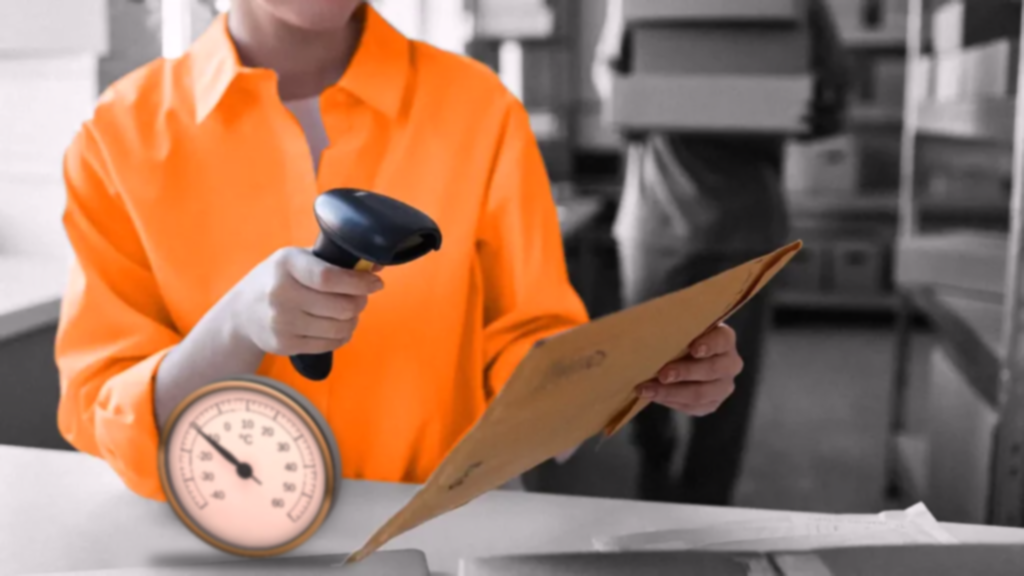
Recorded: -10 °C
